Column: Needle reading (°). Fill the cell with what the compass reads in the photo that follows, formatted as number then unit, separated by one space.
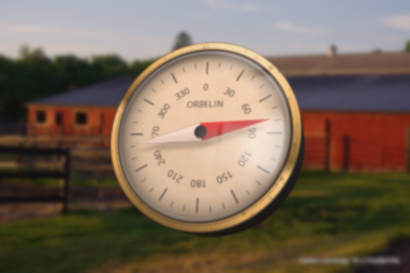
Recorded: 80 °
